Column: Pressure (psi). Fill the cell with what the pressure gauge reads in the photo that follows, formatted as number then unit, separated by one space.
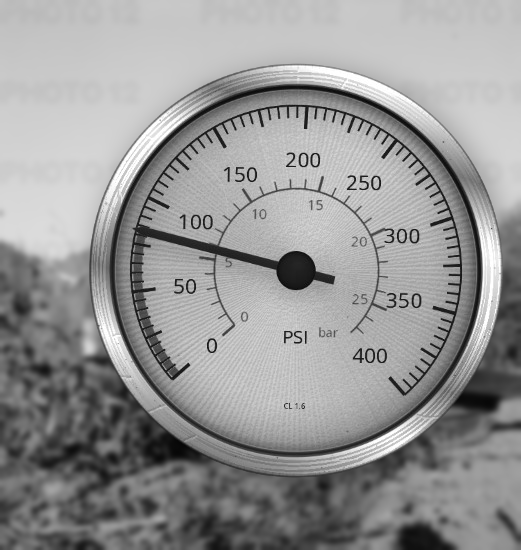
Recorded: 82.5 psi
